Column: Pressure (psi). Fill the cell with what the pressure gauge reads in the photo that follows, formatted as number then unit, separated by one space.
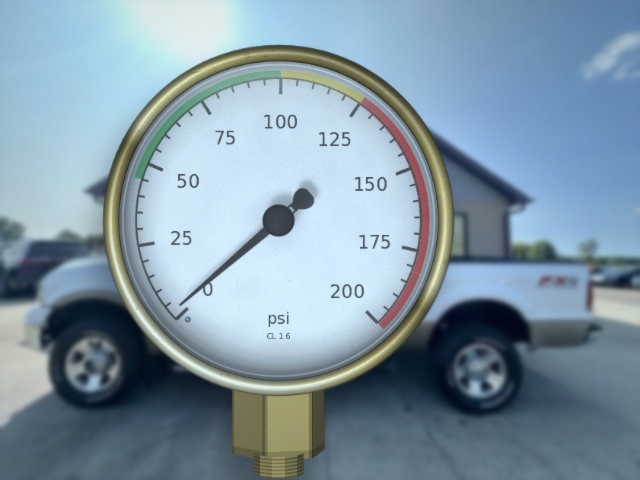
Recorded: 2.5 psi
